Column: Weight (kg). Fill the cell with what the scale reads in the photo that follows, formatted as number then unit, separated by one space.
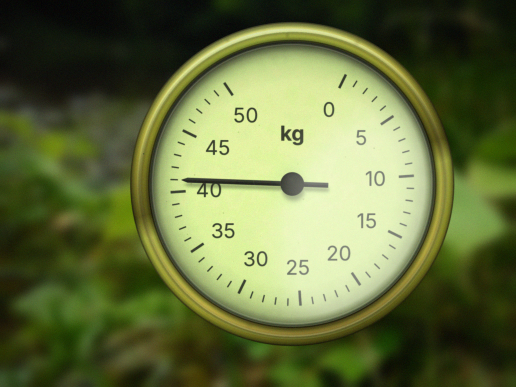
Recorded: 41 kg
